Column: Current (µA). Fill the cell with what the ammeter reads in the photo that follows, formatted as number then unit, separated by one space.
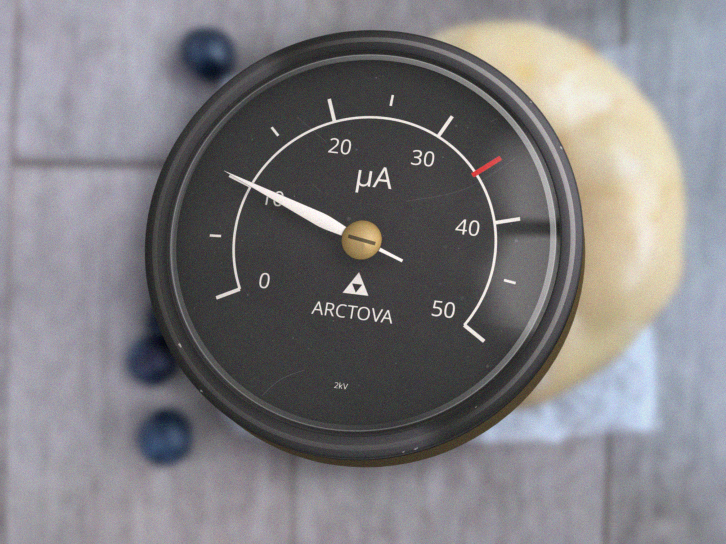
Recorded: 10 µA
